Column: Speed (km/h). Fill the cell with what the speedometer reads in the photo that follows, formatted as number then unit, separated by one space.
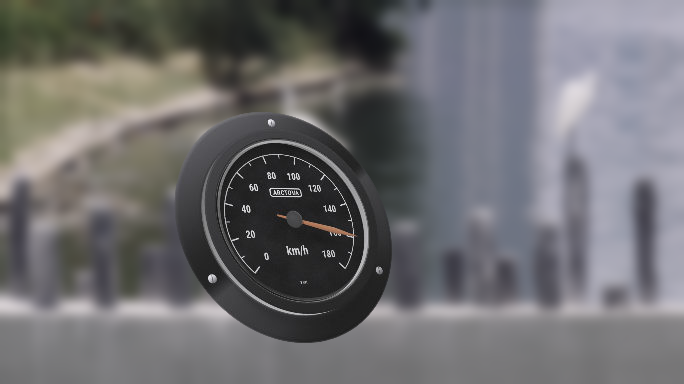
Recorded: 160 km/h
